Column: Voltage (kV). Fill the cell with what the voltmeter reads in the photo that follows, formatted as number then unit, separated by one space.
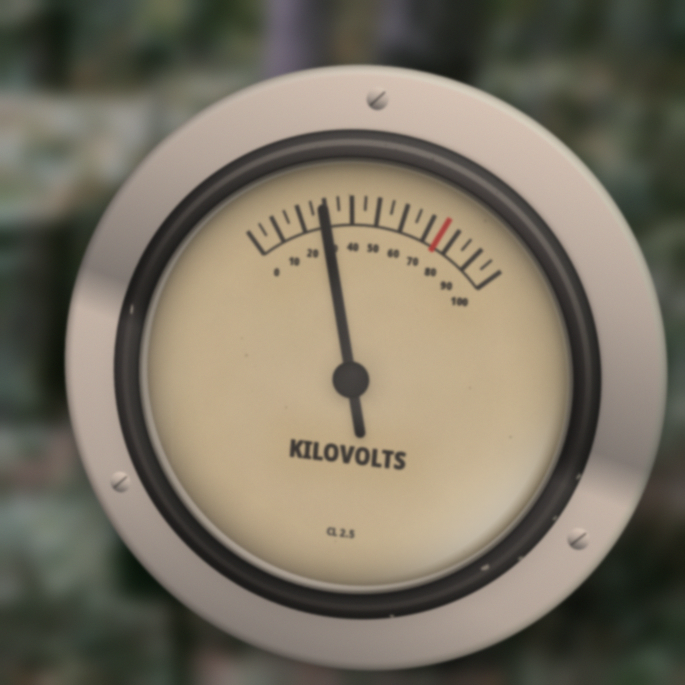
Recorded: 30 kV
